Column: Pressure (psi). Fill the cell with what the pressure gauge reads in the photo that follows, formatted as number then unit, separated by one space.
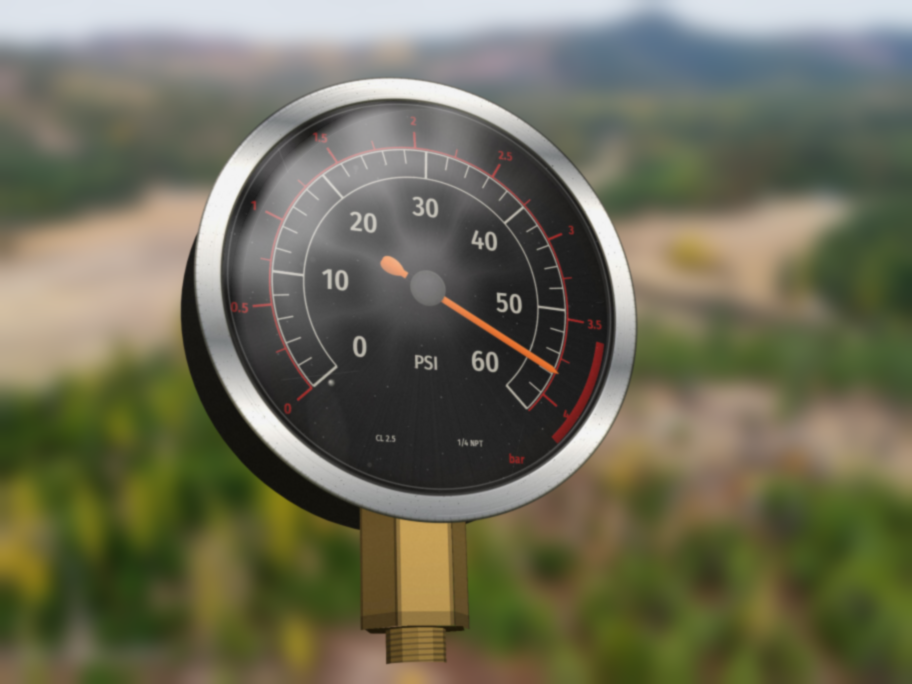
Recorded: 56 psi
